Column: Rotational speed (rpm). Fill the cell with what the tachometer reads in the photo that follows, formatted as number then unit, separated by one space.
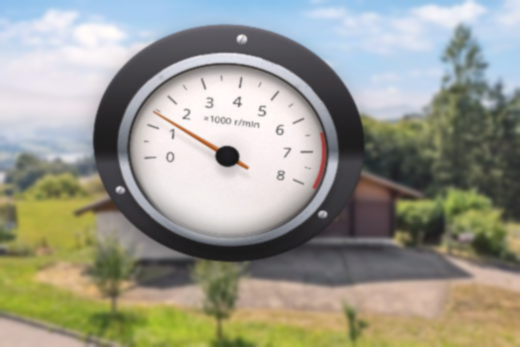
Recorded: 1500 rpm
